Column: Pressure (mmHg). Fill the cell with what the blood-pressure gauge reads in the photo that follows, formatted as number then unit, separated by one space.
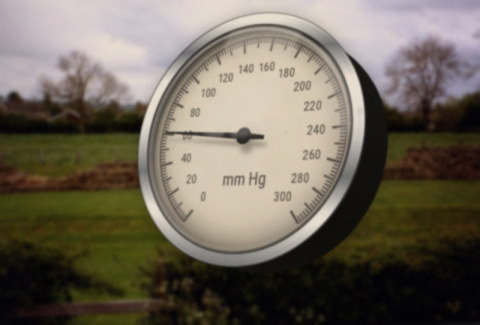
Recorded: 60 mmHg
